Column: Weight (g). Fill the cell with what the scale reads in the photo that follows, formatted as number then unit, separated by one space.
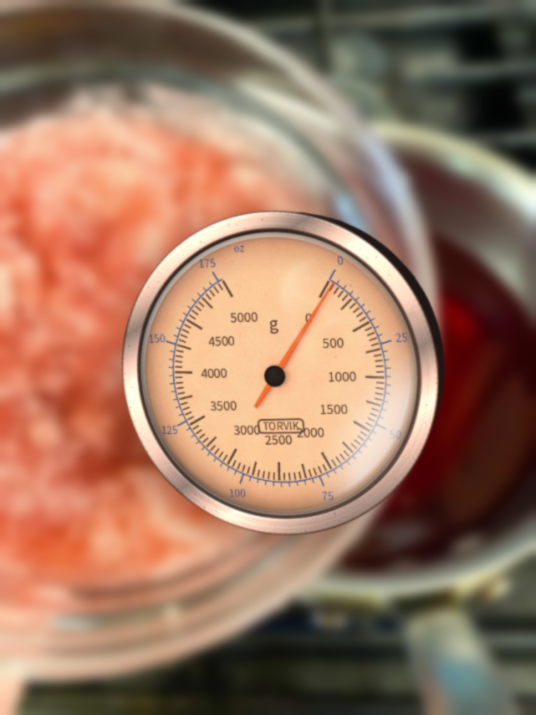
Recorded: 50 g
